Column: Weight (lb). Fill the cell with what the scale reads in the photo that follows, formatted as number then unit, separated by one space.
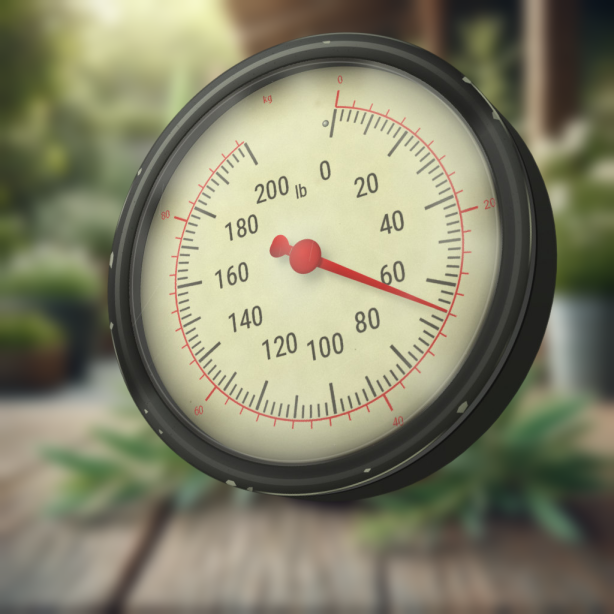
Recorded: 66 lb
